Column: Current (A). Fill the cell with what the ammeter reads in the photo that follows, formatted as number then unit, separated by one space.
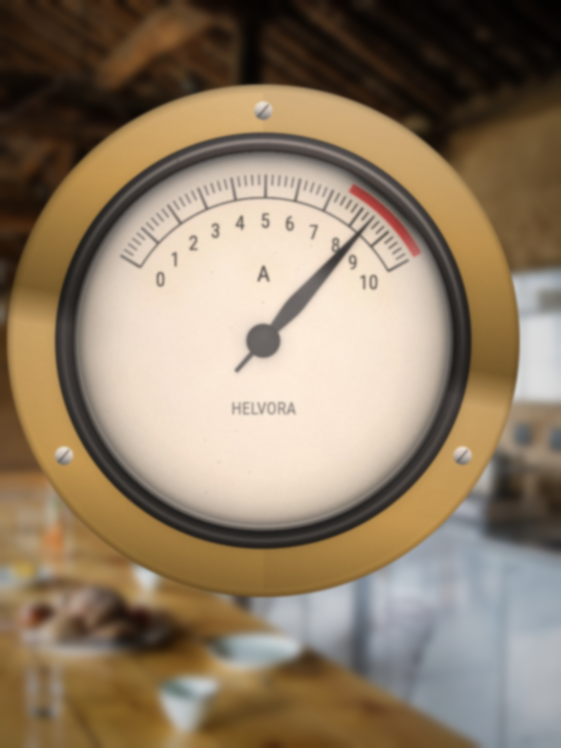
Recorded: 8.4 A
